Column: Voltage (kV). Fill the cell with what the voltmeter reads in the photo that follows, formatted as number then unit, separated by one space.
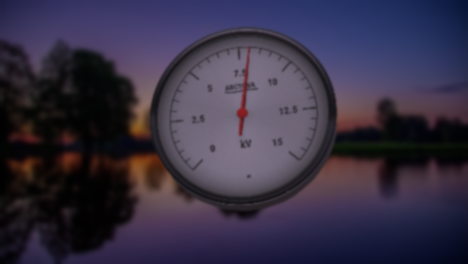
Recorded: 8 kV
